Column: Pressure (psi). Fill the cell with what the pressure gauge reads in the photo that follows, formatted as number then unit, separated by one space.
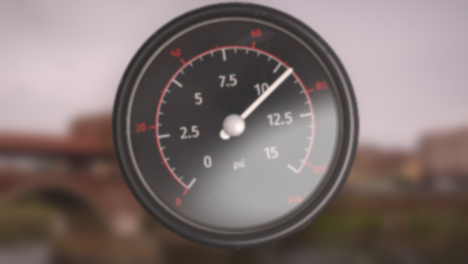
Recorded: 10.5 psi
